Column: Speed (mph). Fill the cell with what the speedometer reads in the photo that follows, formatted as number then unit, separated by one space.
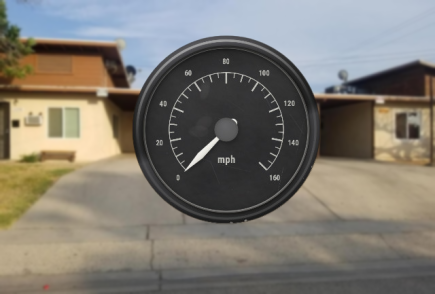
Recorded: 0 mph
